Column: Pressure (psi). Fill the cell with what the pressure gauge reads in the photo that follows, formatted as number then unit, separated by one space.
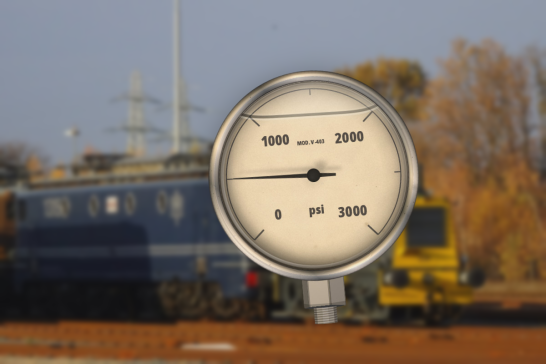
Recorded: 500 psi
